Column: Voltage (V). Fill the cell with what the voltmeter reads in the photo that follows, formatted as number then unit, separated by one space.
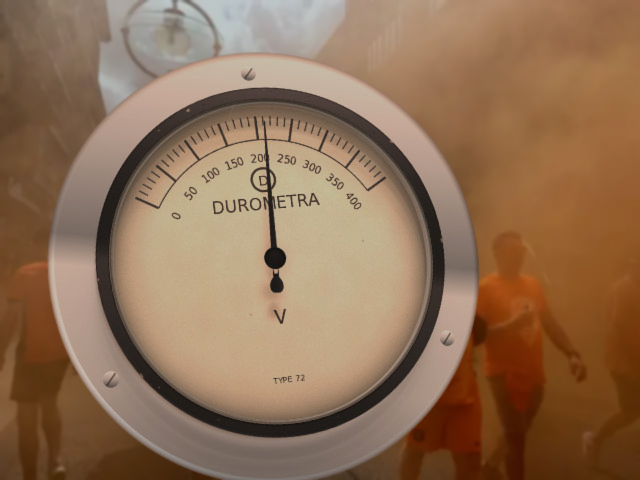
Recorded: 210 V
